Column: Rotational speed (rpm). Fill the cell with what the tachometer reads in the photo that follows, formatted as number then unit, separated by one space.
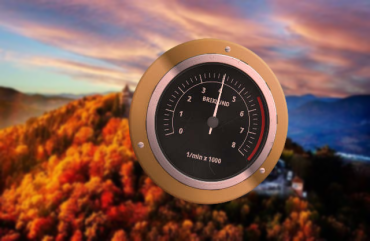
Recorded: 4000 rpm
